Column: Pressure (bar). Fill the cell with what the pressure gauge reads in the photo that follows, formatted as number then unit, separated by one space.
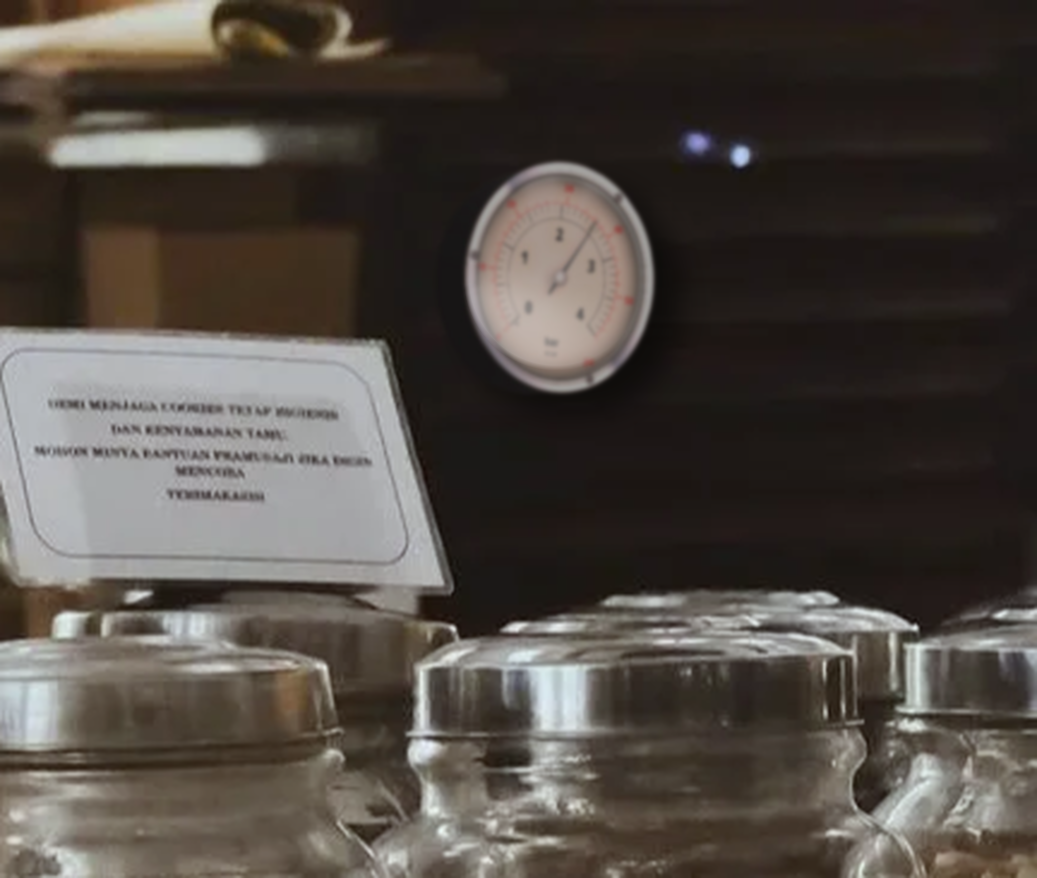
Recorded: 2.5 bar
